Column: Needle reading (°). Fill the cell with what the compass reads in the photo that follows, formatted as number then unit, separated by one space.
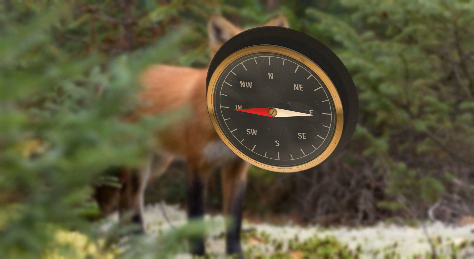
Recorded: 270 °
